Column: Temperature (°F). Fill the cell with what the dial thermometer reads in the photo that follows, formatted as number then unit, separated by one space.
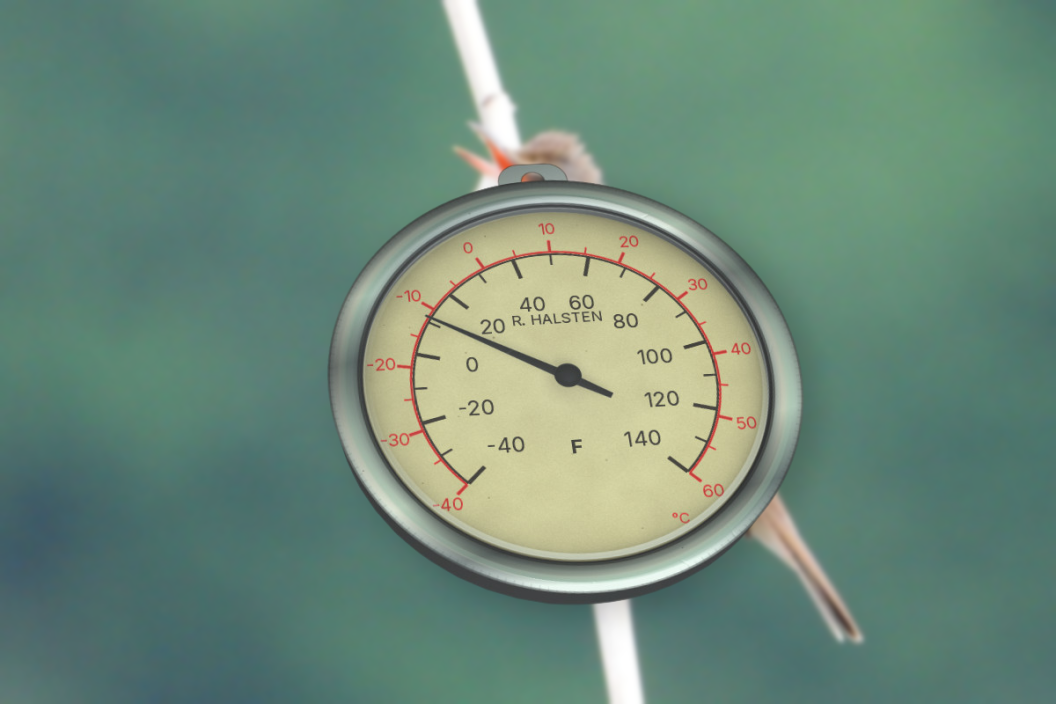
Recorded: 10 °F
